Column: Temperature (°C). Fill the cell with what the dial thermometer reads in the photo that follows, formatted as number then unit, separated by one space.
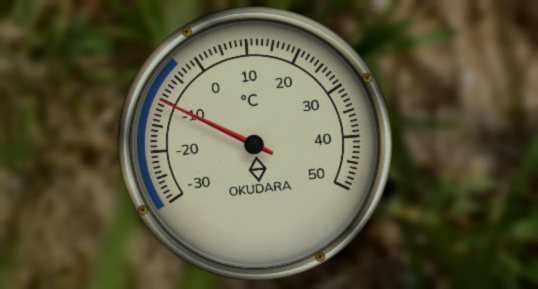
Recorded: -10 °C
